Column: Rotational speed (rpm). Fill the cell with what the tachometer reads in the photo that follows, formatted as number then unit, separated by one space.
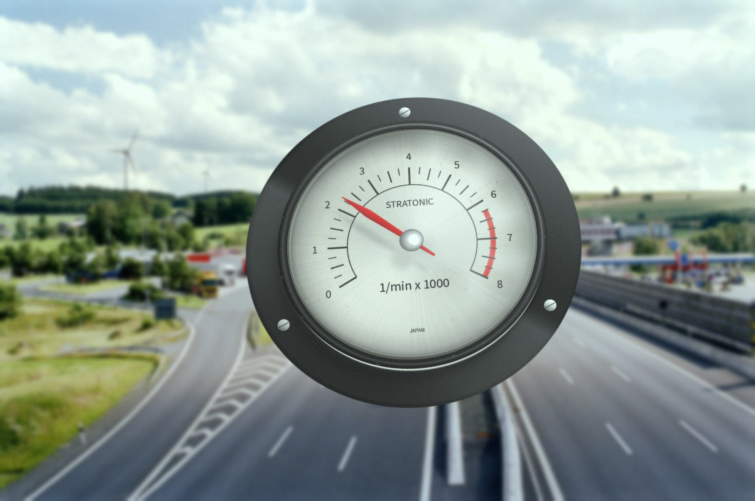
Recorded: 2250 rpm
